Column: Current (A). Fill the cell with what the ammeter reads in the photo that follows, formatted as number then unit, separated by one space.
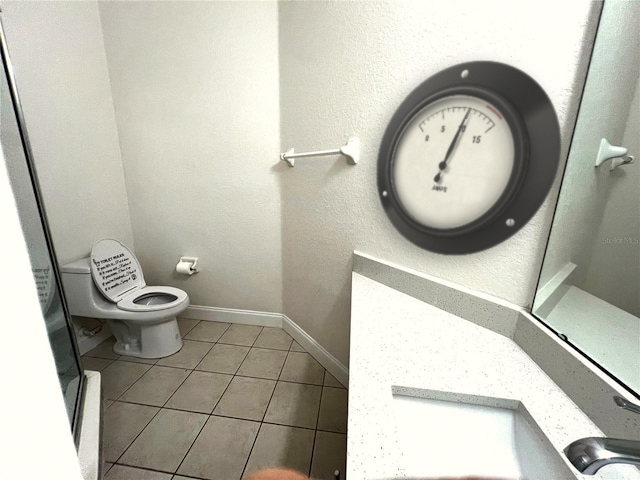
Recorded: 10 A
